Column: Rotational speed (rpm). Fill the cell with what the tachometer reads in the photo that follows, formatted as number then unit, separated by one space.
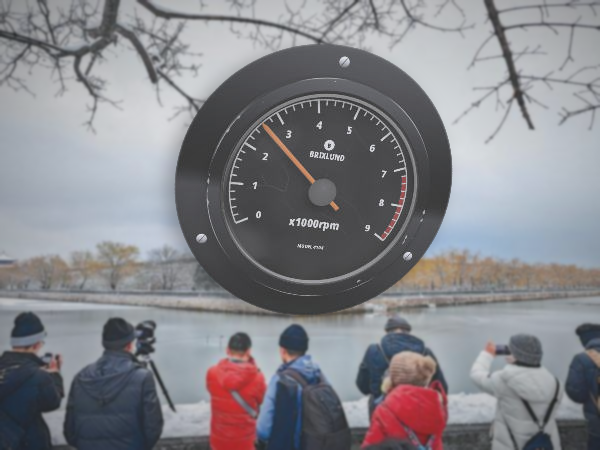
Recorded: 2600 rpm
